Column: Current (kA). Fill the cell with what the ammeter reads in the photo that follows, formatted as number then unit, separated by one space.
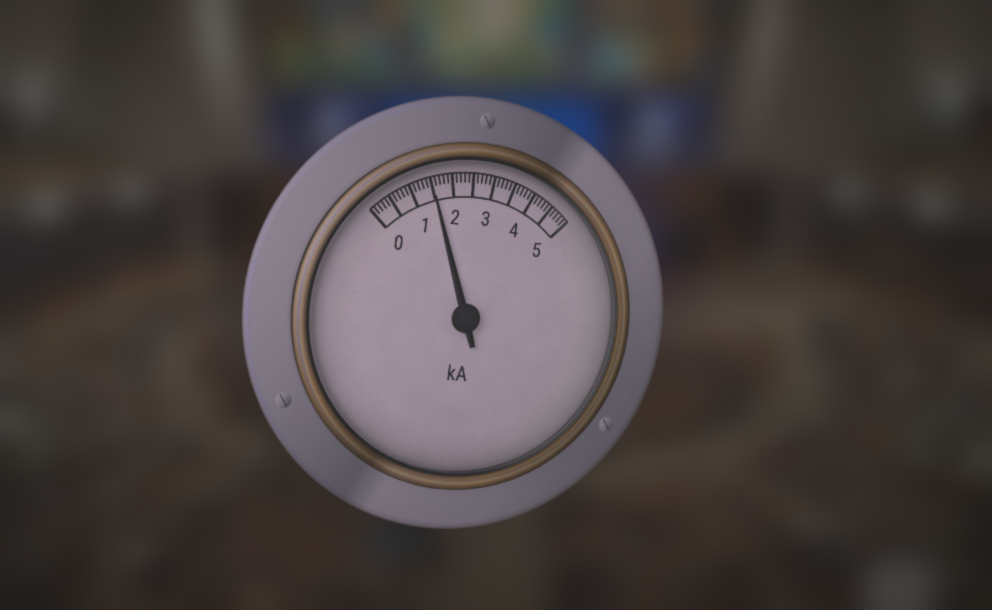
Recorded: 1.5 kA
